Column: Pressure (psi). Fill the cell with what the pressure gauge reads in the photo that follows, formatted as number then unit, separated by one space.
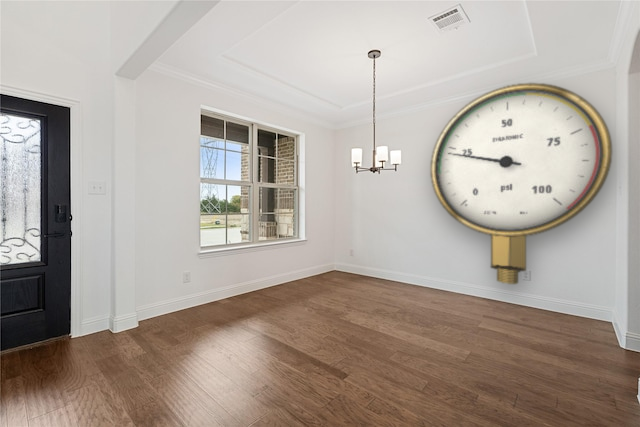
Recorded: 22.5 psi
